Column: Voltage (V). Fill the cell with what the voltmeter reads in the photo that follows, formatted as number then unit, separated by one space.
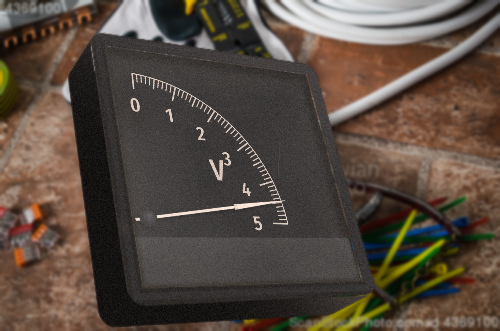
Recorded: 4.5 V
